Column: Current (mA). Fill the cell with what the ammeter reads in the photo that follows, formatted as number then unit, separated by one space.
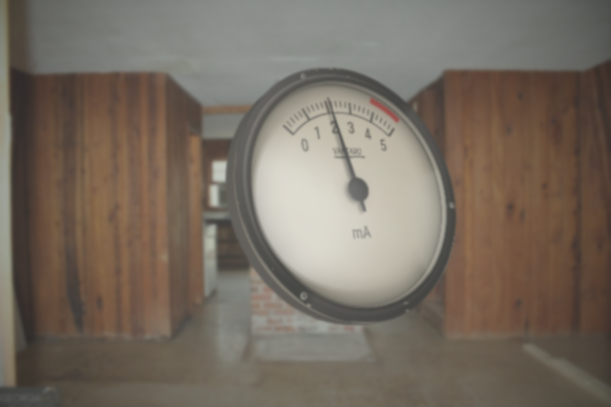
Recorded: 2 mA
